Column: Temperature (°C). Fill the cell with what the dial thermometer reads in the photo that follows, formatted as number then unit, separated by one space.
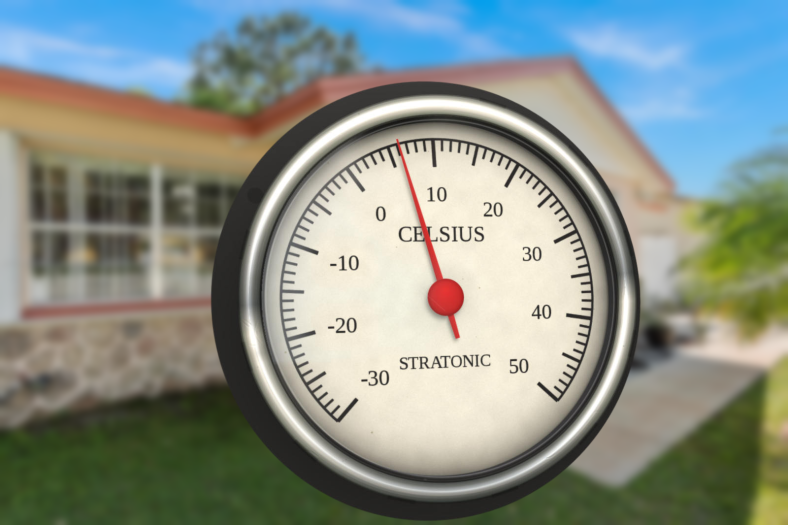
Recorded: 6 °C
